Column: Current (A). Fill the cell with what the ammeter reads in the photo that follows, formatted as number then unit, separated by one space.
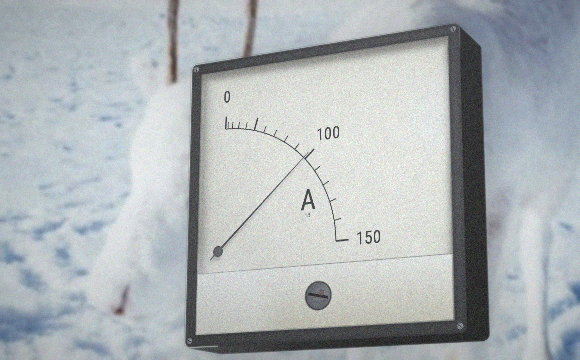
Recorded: 100 A
